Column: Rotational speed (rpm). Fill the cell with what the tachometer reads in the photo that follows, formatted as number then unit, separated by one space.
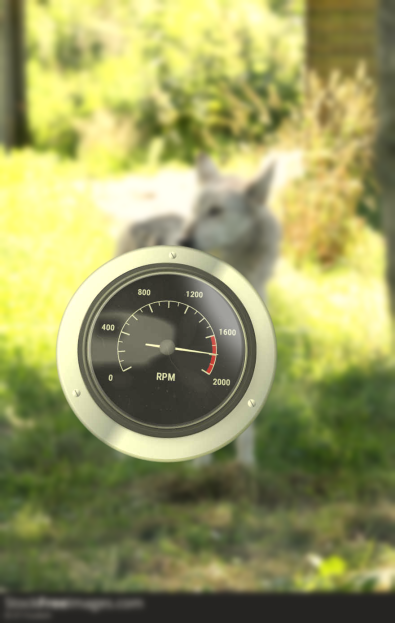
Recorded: 1800 rpm
